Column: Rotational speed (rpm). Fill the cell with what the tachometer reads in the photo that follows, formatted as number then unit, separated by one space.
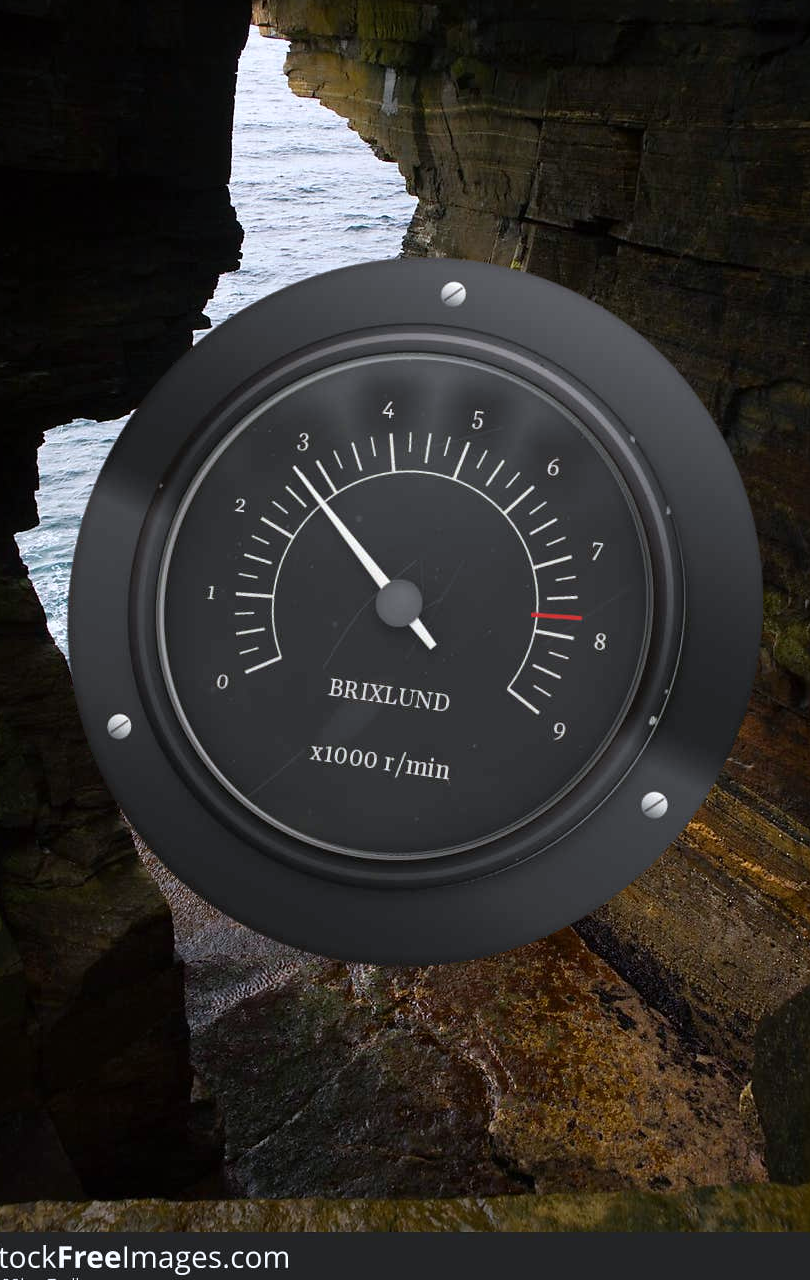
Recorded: 2750 rpm
